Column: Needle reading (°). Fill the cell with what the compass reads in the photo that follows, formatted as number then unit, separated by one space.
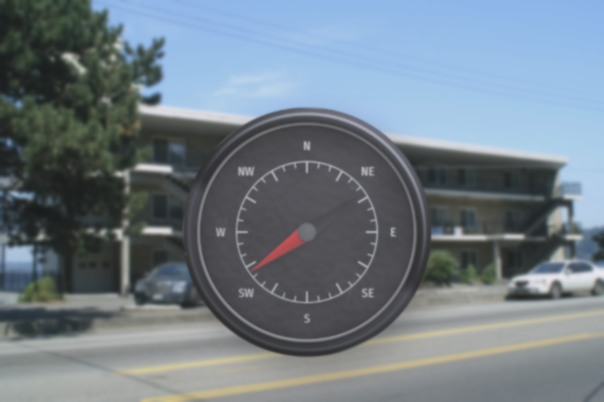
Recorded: 235 °
